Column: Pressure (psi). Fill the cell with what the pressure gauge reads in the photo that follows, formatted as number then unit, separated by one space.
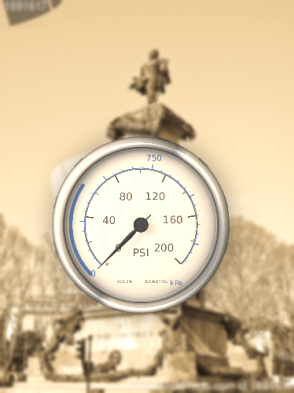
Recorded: 0 psi
